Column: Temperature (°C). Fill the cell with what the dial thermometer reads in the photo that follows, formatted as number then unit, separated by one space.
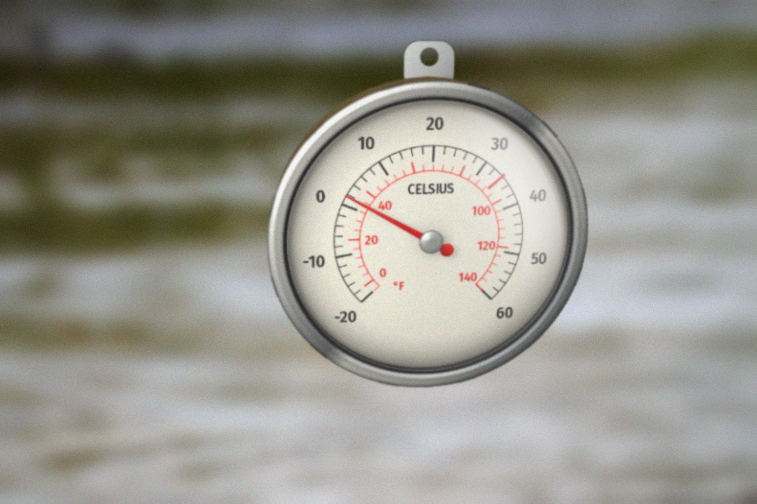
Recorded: 2 °C
